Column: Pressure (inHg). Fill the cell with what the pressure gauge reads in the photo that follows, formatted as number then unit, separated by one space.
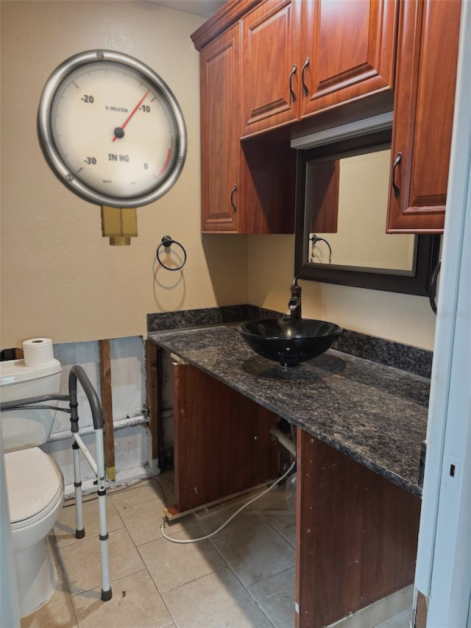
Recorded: -11 inHg
